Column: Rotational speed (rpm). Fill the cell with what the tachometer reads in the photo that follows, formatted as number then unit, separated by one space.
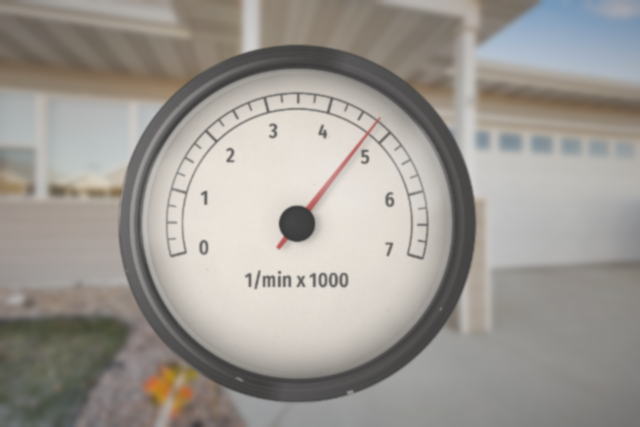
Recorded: 4750 rpm
